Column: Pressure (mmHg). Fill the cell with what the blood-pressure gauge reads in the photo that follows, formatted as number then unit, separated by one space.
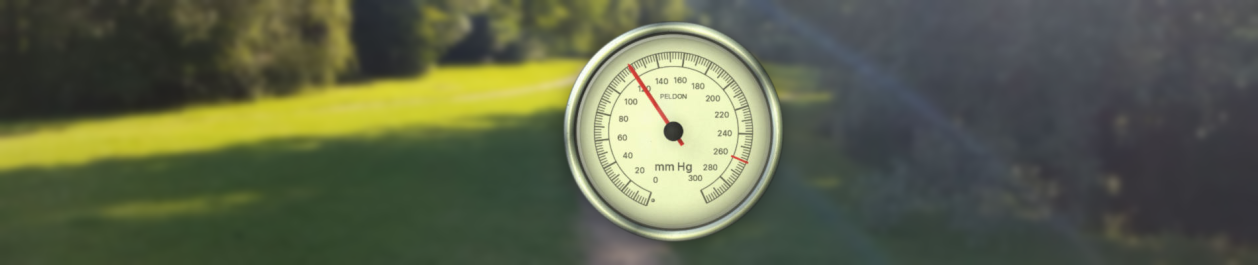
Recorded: 120 mmHg
